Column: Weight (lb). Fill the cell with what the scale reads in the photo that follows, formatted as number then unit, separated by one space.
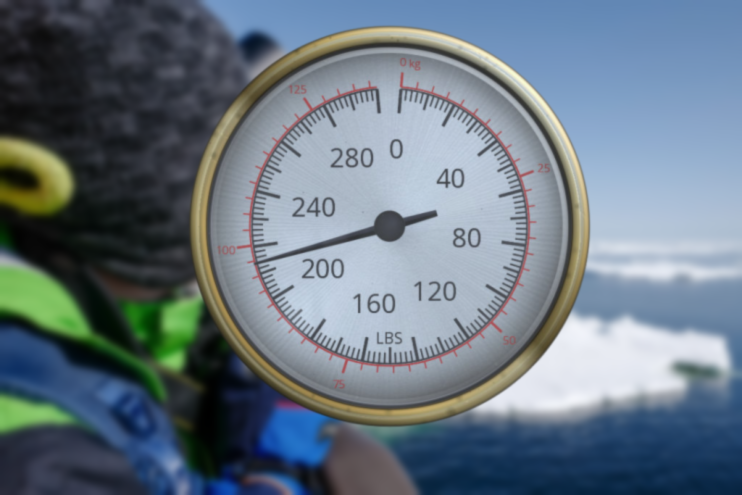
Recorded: 214 lb
